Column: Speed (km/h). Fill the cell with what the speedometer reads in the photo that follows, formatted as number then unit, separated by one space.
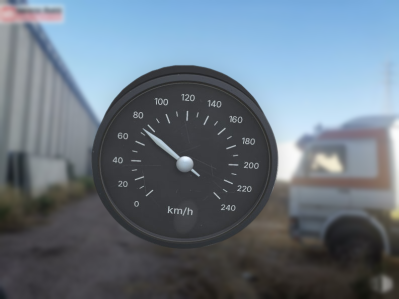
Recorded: 75 km/h
